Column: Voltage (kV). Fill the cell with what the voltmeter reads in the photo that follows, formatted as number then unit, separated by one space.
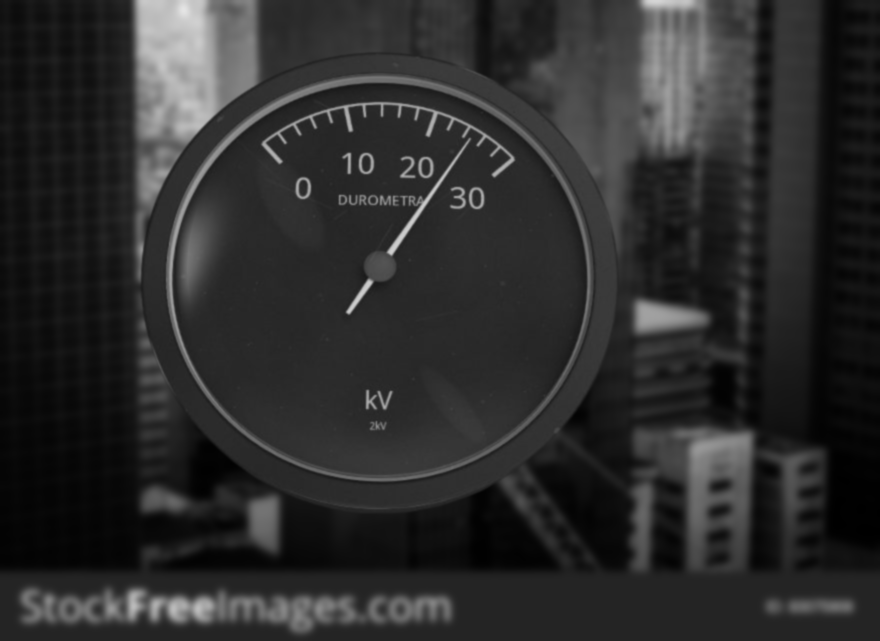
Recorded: 25 kV
